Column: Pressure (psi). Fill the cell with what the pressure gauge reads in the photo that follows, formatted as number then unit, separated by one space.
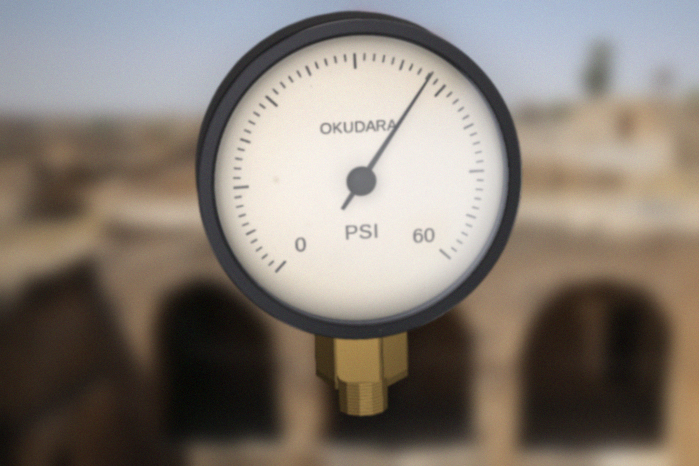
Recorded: 38 psi
